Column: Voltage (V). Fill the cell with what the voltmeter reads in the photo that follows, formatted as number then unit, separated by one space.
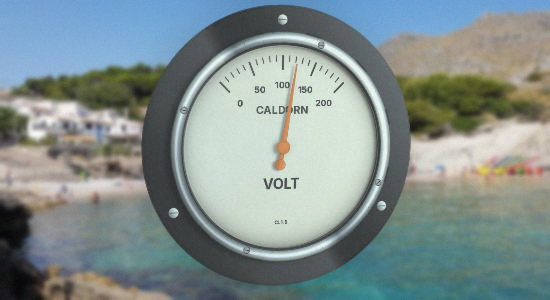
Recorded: 120 V
